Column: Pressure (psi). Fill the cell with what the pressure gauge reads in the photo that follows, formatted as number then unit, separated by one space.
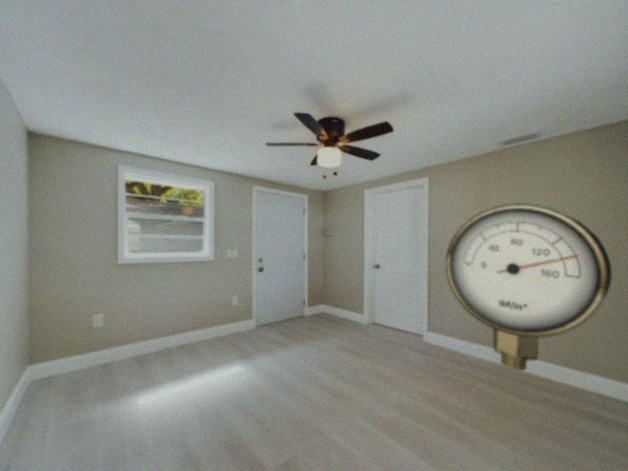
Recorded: 140 psi
